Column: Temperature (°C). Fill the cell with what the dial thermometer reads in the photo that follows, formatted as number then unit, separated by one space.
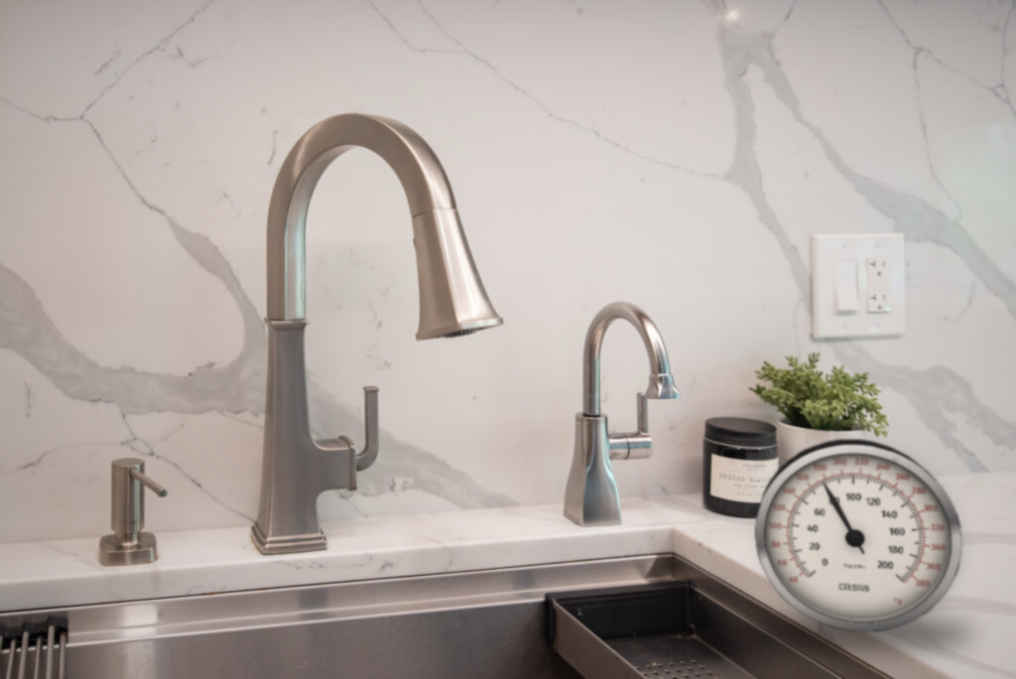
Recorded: 80 °C
